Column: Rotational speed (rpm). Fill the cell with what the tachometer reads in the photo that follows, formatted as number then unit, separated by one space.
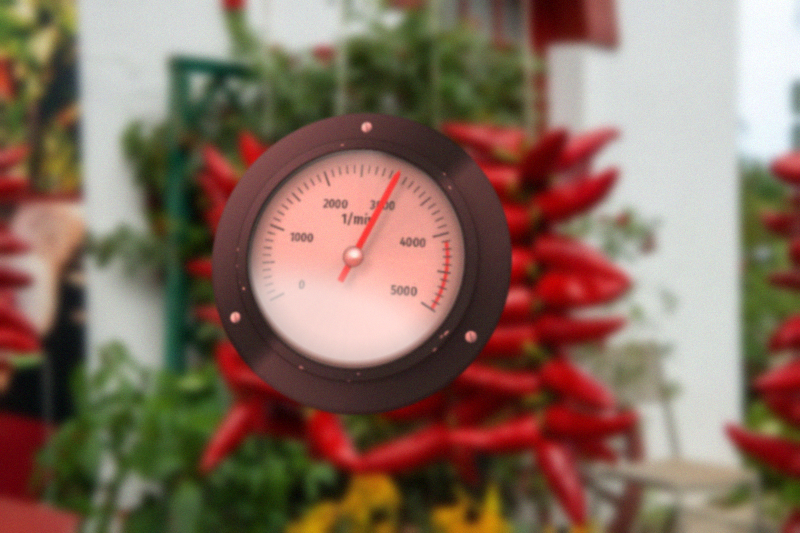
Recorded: 3000 rpm
